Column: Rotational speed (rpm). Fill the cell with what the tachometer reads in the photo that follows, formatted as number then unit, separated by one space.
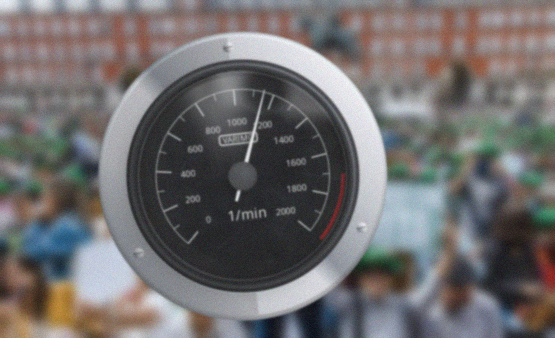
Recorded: 1150 rpm
